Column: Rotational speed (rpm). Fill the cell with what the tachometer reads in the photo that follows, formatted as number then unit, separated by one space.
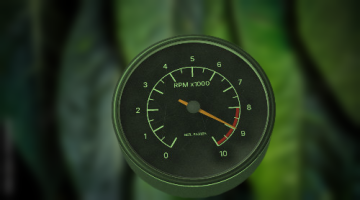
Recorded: 9000 rpm
